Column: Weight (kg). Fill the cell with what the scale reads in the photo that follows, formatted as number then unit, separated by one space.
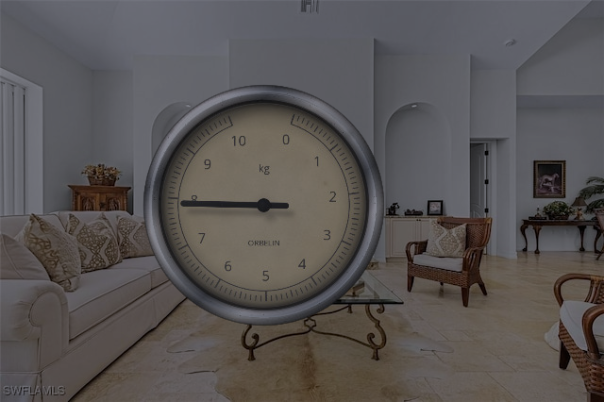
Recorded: 7.9 kg
